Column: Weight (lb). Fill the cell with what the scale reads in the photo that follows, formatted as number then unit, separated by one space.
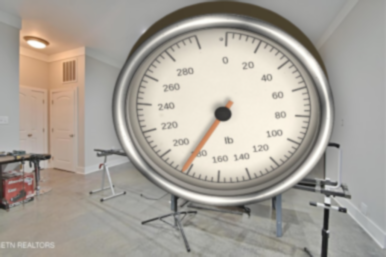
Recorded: 184 lb
